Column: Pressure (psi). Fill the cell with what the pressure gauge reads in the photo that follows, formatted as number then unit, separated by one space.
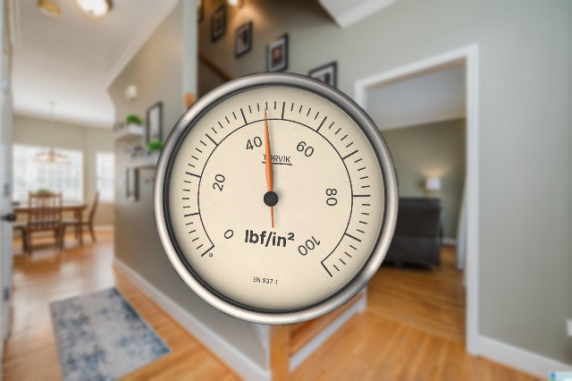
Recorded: 46 psi
